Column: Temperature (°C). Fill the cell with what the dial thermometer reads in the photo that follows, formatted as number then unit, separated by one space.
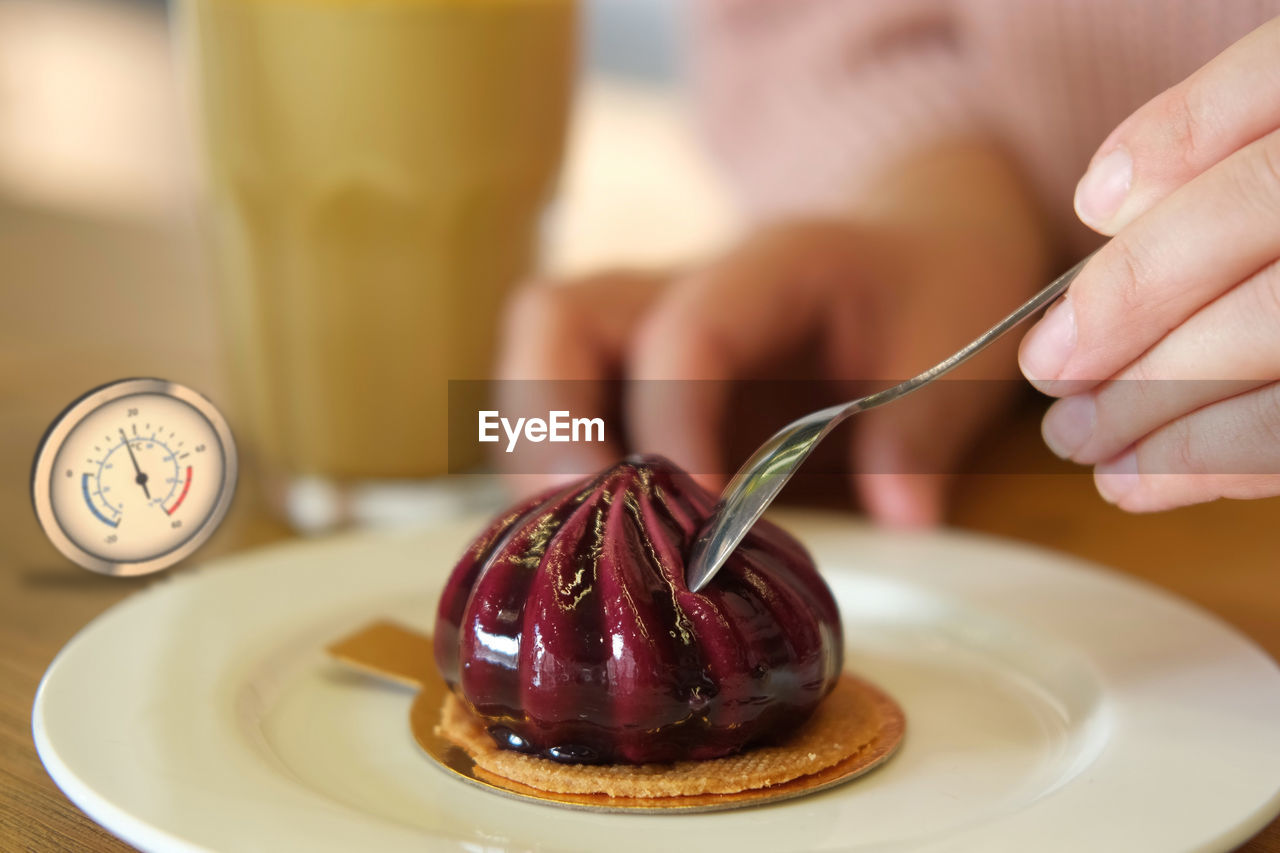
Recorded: 16 °C
